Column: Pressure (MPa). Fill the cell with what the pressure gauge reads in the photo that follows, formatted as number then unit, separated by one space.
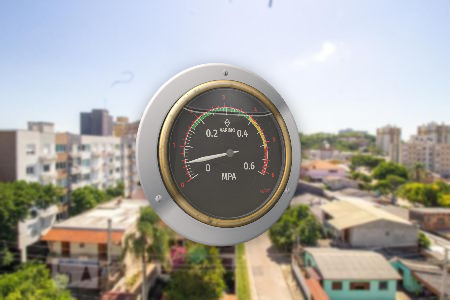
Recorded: 0.05 MPa
